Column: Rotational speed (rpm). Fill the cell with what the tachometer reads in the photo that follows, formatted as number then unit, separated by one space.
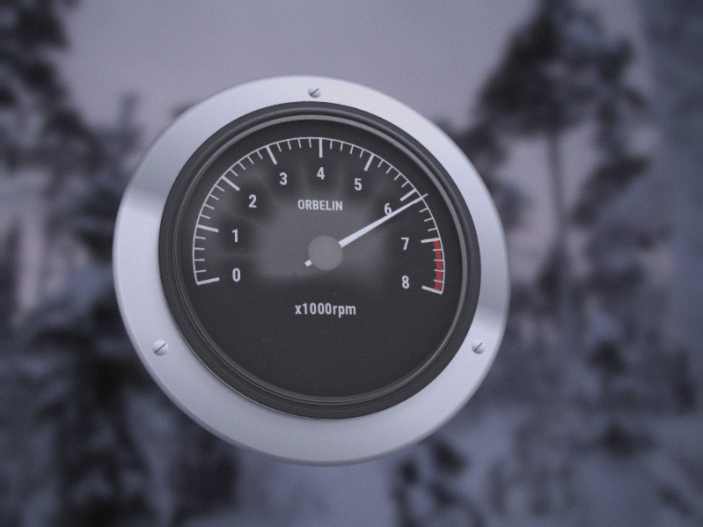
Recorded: 6200 rpm
